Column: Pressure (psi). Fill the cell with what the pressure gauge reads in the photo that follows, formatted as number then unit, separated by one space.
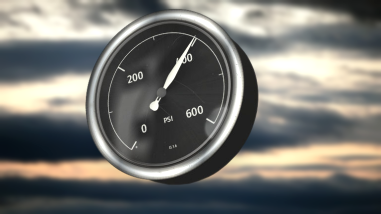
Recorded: 400 psi
